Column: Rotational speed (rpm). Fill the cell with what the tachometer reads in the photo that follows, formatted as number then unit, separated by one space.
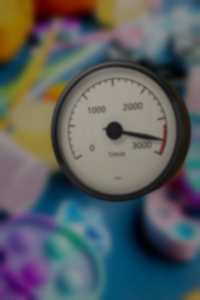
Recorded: 2800 rpm
